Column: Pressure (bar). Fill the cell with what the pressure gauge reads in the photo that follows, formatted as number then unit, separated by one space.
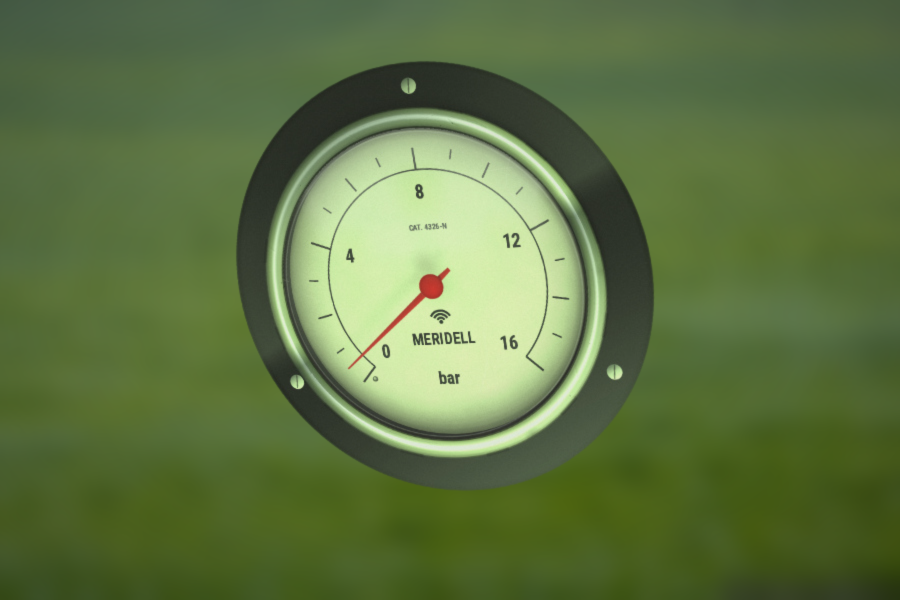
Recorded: 0.5 bar
